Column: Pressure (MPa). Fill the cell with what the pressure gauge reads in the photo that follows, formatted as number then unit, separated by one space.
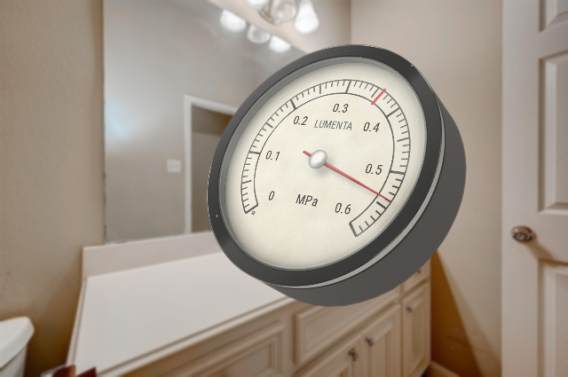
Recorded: 0.54 MPa
